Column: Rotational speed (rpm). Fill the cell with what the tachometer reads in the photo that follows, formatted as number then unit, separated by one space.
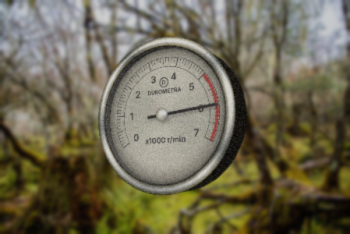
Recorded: 6000 rpm
